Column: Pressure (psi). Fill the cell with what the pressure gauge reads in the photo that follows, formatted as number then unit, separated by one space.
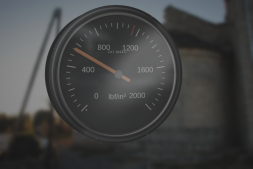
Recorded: 550 psi
